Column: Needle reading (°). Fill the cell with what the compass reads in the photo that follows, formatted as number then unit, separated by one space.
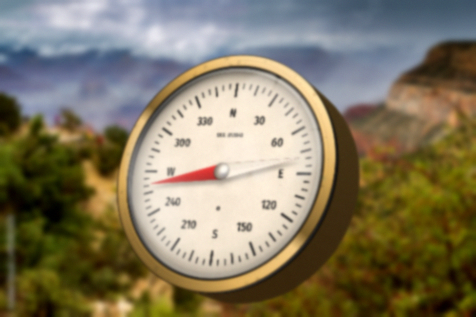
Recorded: 260 °
